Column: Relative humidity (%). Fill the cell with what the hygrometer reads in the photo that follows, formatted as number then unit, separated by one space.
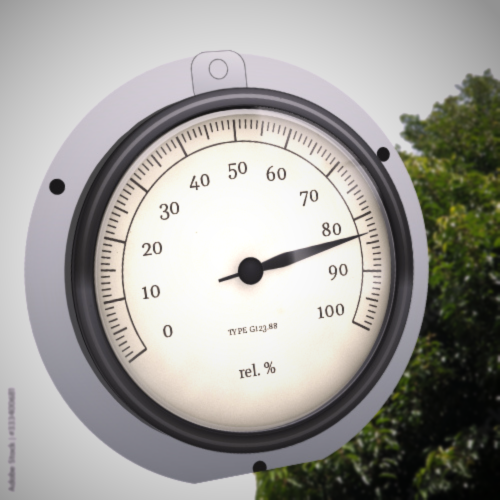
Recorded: 83 %
